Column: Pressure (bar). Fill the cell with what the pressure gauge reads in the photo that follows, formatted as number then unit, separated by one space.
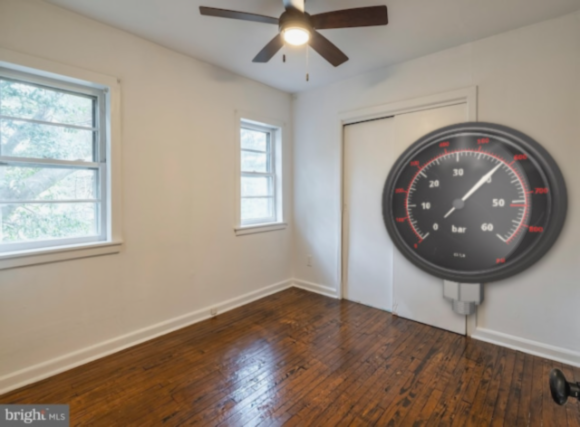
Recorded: 40 bar
